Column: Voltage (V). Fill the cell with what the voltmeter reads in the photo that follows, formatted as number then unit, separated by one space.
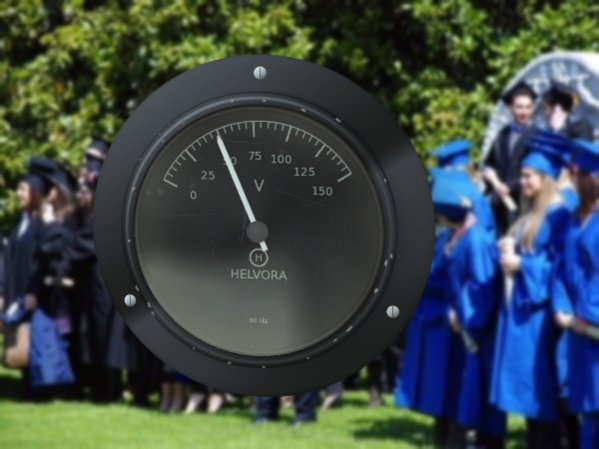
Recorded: 50 V
